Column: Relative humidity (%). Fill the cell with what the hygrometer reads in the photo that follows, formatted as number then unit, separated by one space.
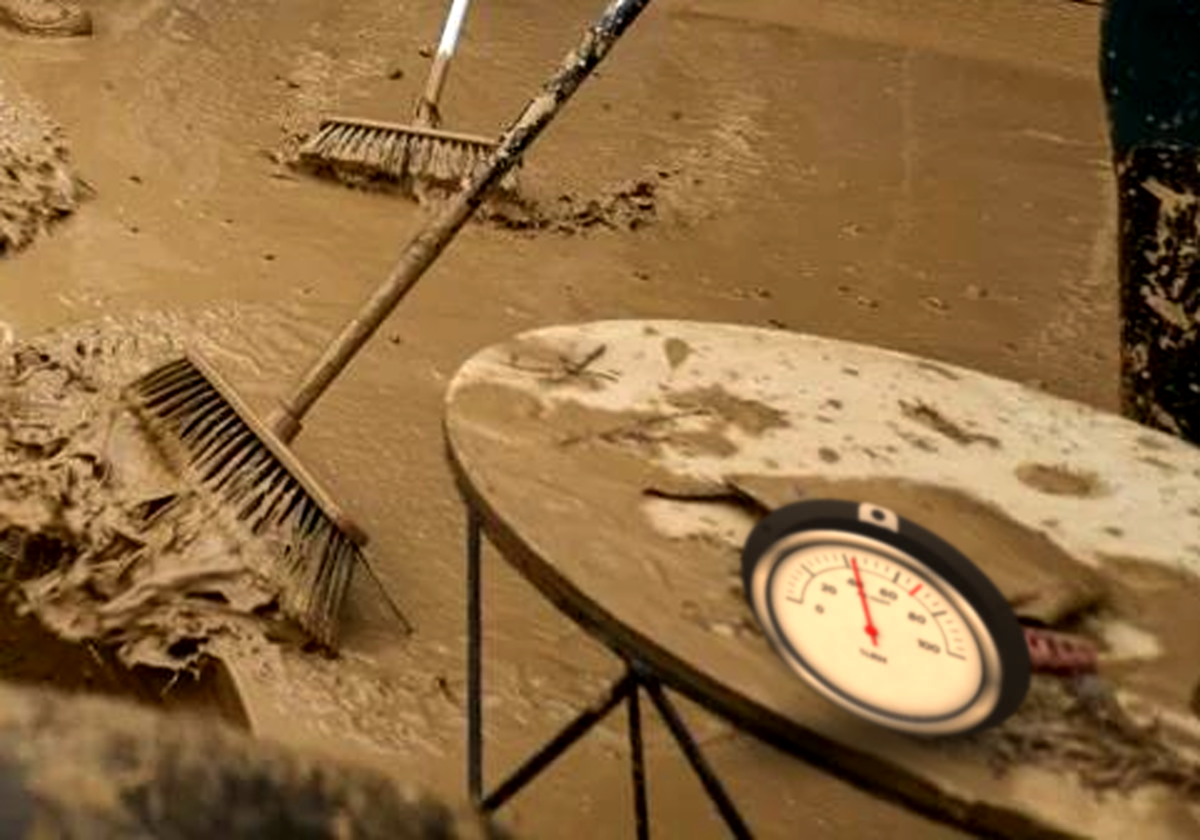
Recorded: 44 %
